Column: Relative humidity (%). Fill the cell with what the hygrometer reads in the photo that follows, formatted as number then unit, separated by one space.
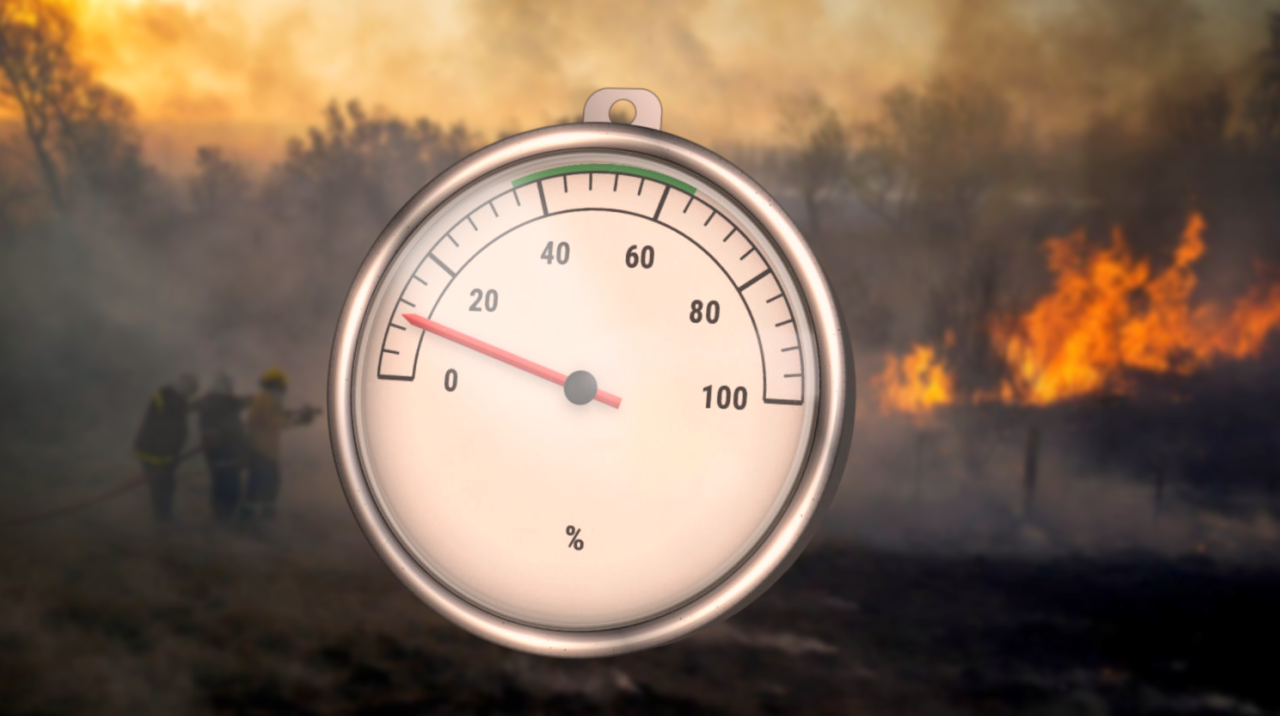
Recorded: 10 %
